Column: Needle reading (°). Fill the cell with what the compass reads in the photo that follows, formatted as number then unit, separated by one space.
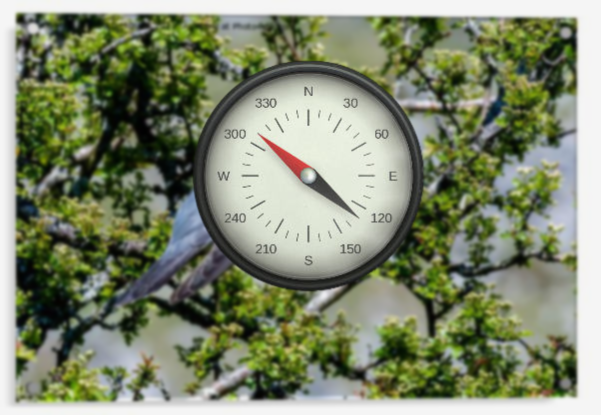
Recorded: 310 °
